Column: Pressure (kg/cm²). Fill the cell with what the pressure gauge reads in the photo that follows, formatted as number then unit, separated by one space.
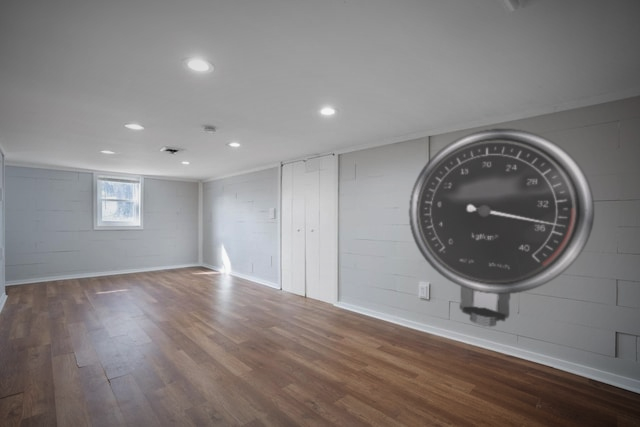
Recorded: 35 kg/cm²
